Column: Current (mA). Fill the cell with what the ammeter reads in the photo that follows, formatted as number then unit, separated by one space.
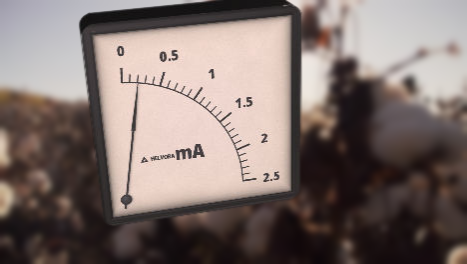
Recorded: 0.2 mA
